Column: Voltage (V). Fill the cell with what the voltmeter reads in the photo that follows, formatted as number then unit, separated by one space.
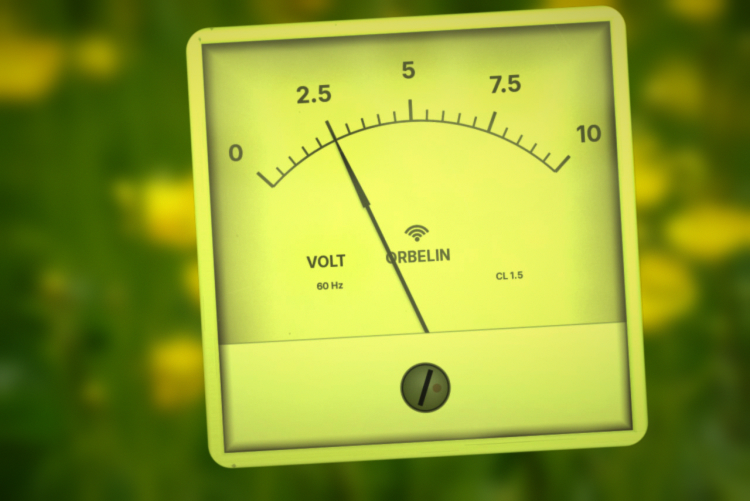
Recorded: 2.5 V
